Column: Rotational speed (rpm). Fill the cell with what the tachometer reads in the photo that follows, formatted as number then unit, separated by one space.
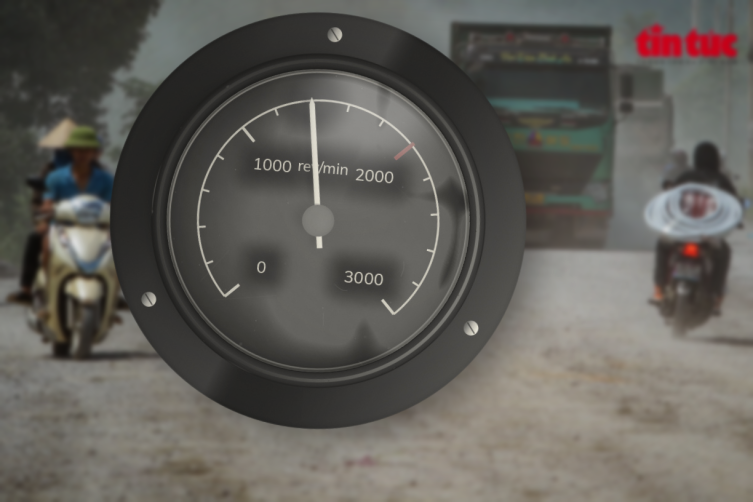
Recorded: 1400 rpm
